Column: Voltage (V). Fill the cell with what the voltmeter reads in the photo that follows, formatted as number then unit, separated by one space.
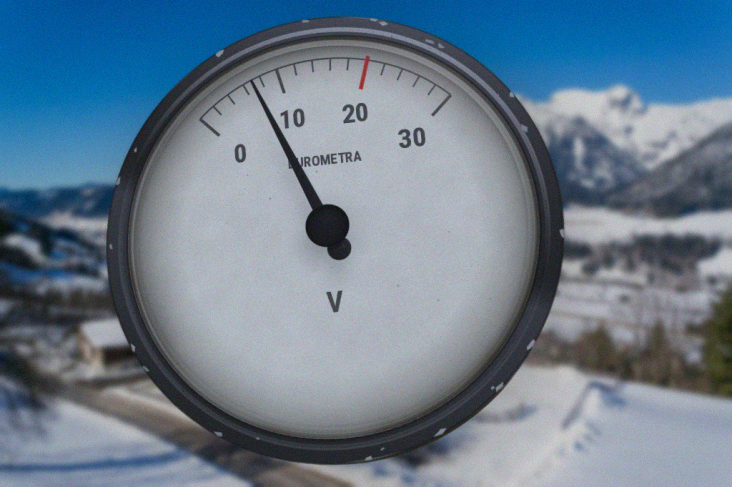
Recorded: 7 V
